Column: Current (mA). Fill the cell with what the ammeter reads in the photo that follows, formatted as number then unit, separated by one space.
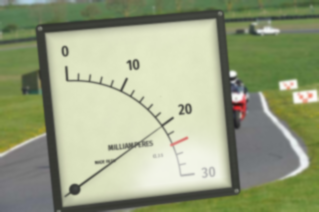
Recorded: 20 mA
